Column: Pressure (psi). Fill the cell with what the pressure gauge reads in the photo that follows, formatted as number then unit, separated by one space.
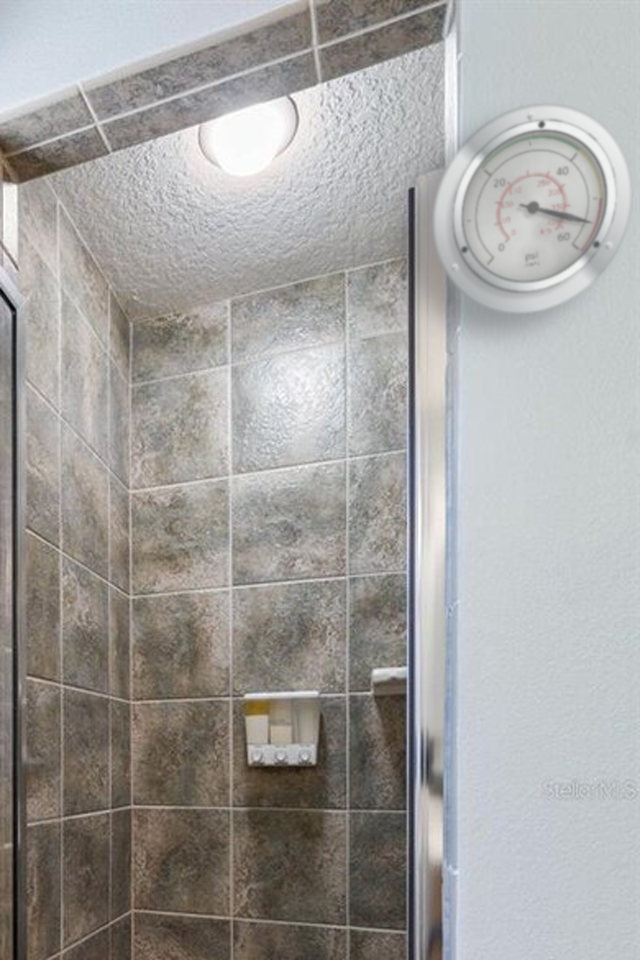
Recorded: 55 psi
